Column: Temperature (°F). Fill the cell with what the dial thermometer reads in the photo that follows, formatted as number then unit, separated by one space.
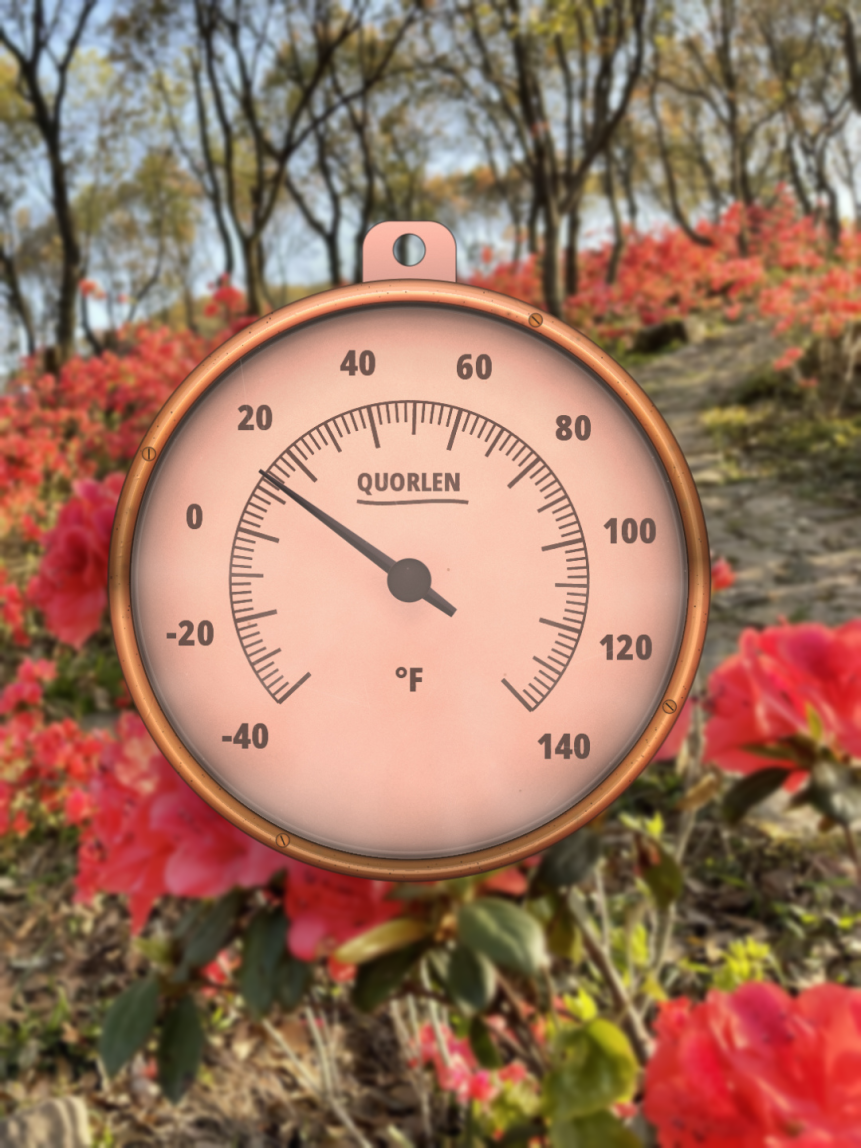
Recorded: 13 °F
